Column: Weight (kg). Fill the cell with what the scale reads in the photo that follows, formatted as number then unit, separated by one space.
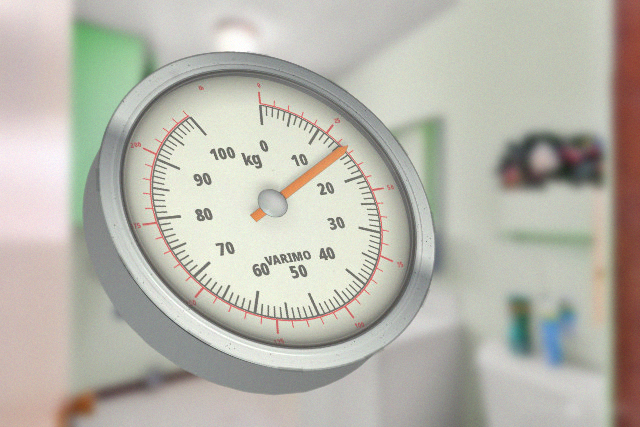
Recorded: 15 kg
